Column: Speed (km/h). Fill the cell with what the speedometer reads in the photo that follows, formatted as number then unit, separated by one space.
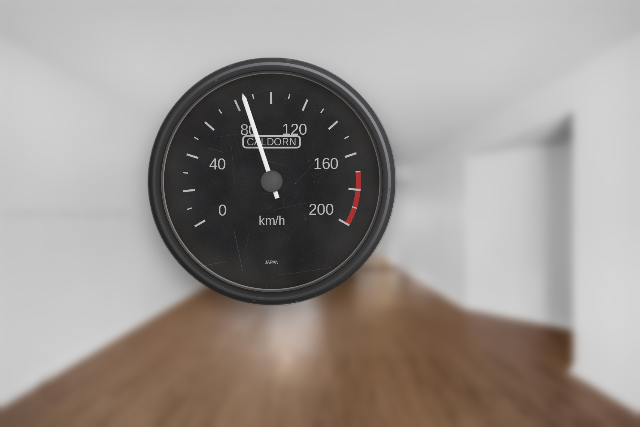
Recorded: 85 km/h
